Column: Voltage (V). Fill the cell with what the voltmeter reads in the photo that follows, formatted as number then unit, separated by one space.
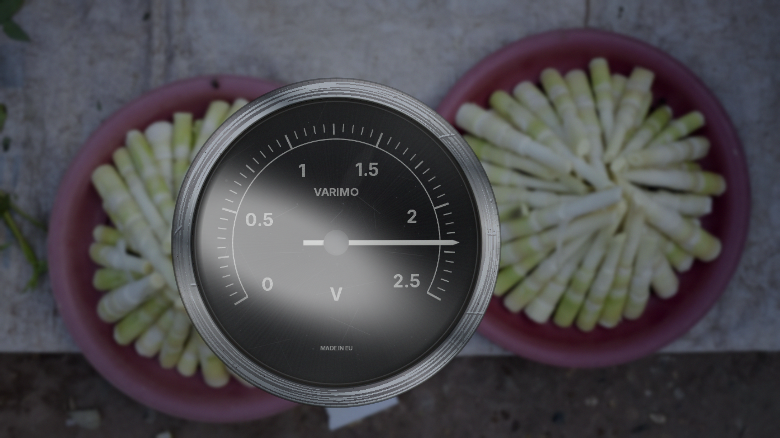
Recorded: 2.2 V
